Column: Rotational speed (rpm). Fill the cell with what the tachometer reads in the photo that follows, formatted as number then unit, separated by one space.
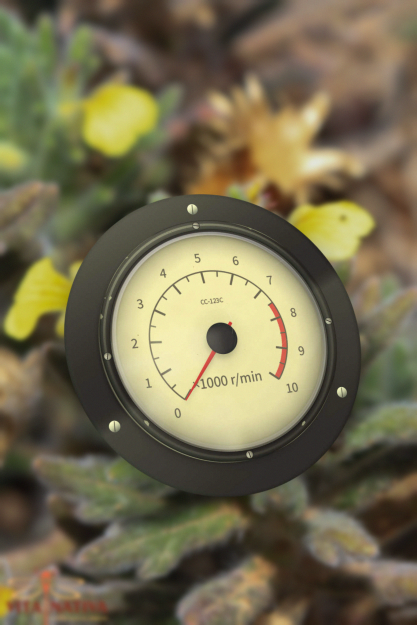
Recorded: 0 rpm
